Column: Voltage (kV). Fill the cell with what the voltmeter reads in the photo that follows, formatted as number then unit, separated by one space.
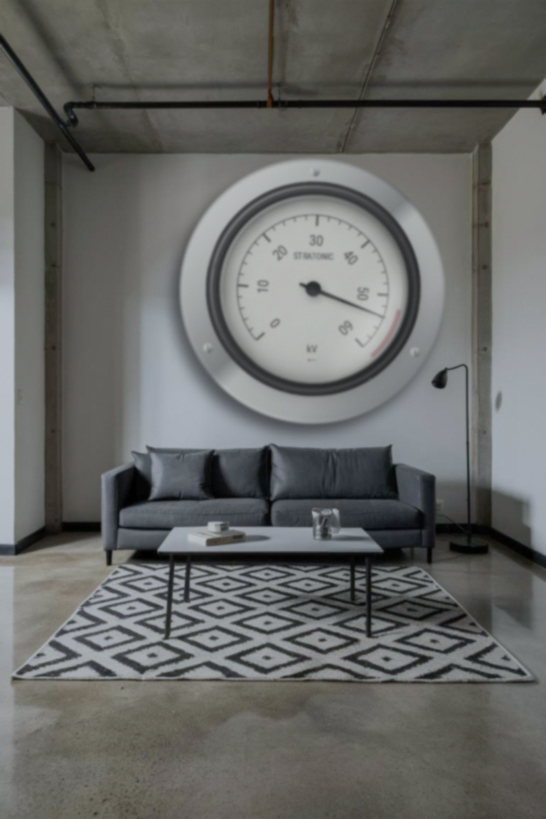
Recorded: 54 kV
